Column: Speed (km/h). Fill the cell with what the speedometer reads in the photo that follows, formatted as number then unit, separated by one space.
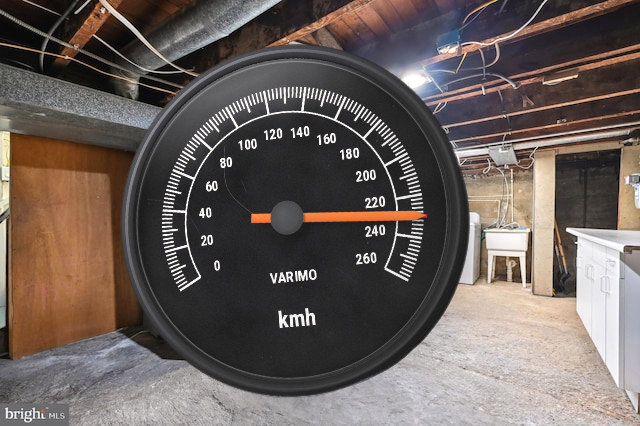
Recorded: 230 km/h
